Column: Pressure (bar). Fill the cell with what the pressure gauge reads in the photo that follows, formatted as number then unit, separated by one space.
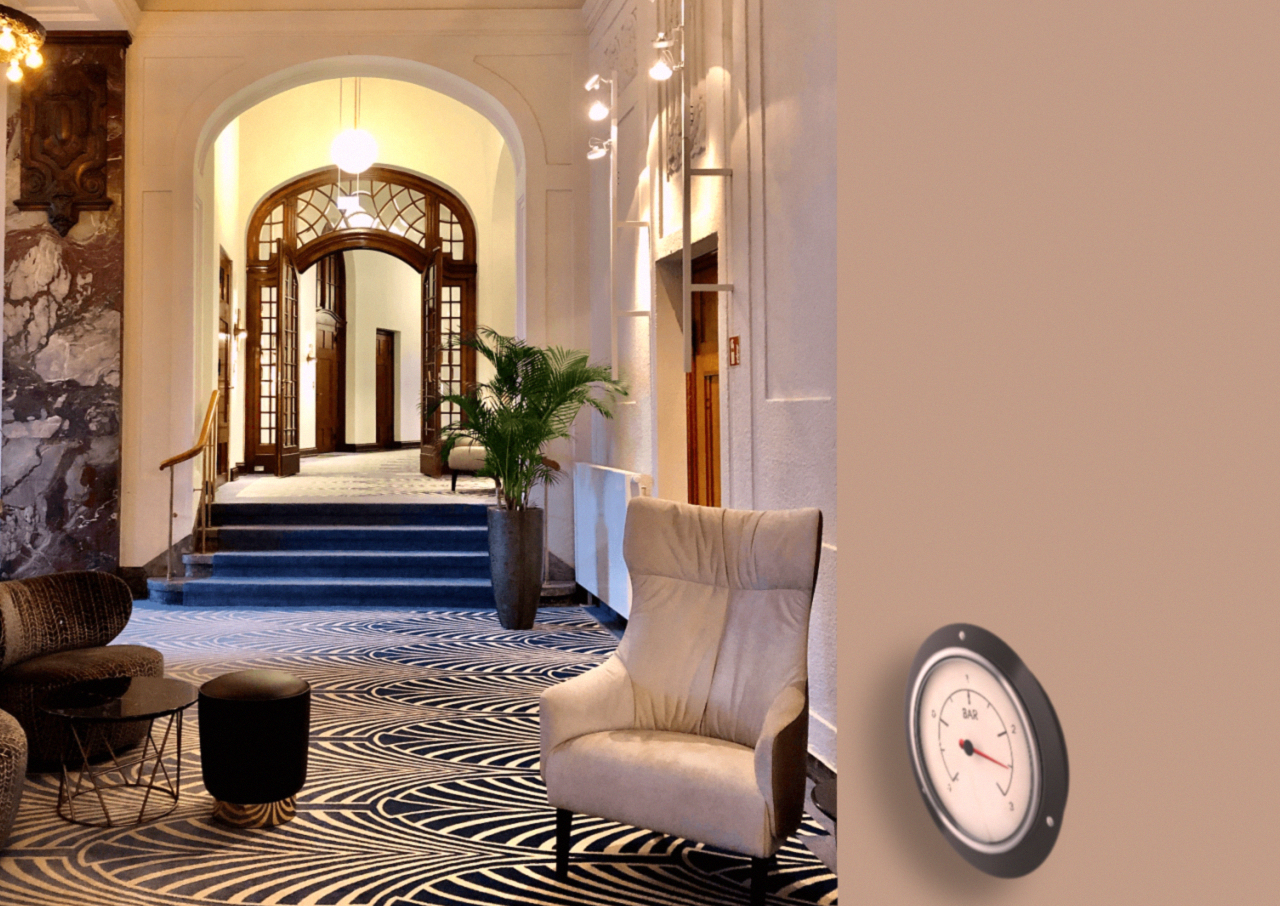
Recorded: 2.5 bar
